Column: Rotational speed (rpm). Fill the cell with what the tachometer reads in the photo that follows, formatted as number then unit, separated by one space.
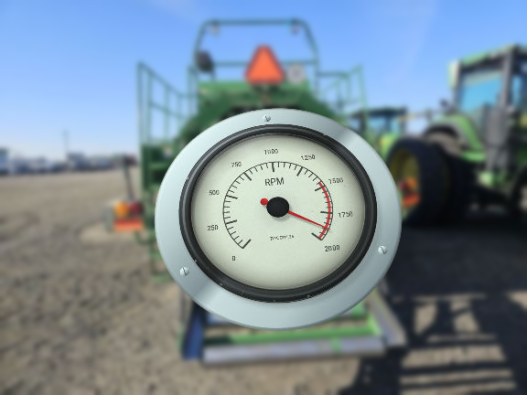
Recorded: 1900 rpm
